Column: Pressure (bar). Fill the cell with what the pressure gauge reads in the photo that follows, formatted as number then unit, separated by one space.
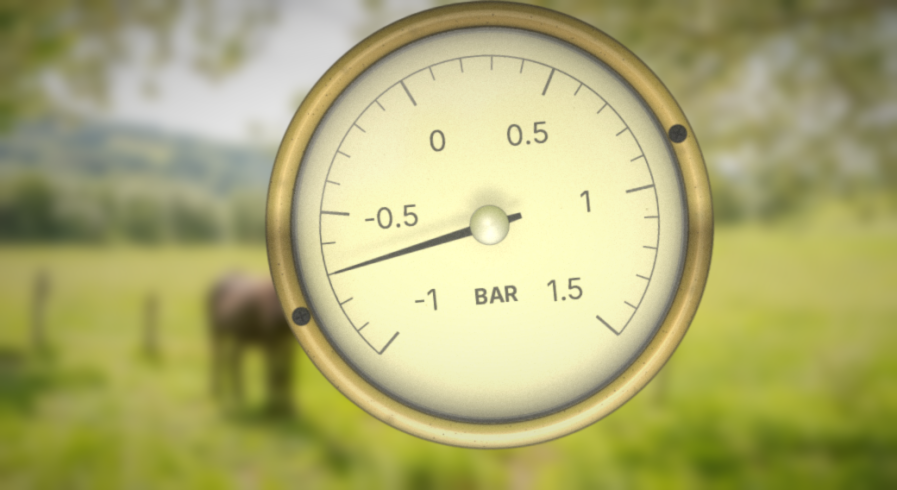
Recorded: -0.7 bar
